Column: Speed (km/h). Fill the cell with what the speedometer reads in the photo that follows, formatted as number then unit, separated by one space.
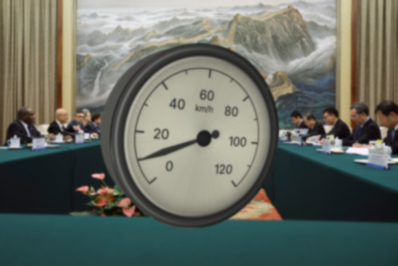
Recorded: 10 km/h
